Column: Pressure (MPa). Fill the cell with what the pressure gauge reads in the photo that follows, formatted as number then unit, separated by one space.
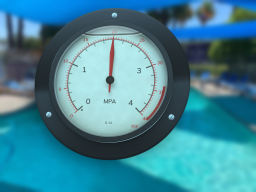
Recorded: 2 MPa
